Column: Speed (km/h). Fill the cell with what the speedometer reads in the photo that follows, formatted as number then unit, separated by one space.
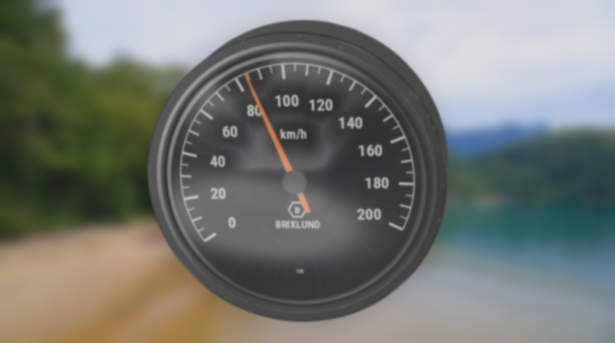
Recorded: 85 km/h
